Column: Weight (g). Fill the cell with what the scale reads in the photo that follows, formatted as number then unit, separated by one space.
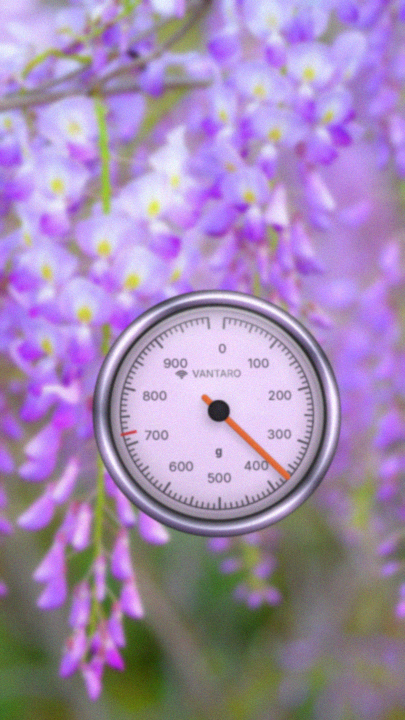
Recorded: 370 g
